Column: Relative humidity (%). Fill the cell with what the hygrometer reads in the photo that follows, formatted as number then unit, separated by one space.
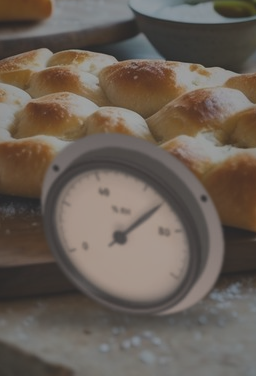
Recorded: 68 %
